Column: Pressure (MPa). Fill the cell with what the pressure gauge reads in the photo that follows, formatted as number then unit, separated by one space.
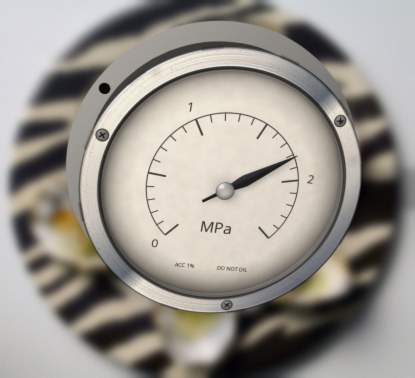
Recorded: 1.8 MPa
